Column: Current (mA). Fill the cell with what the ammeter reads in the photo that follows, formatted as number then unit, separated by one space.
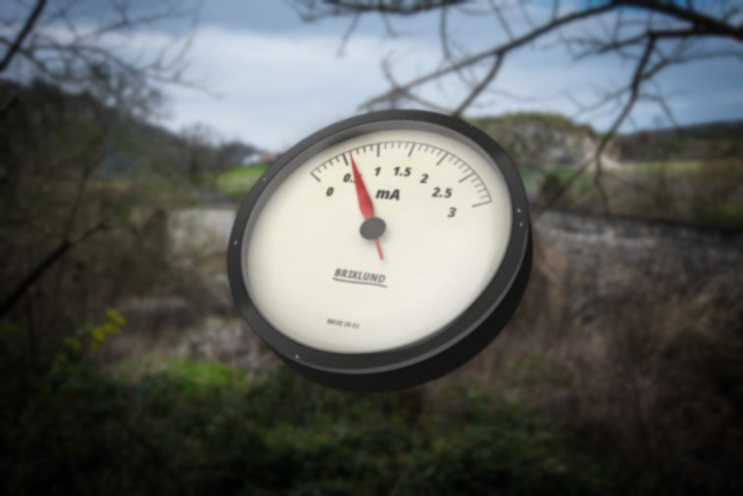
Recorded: 0.6 mA
